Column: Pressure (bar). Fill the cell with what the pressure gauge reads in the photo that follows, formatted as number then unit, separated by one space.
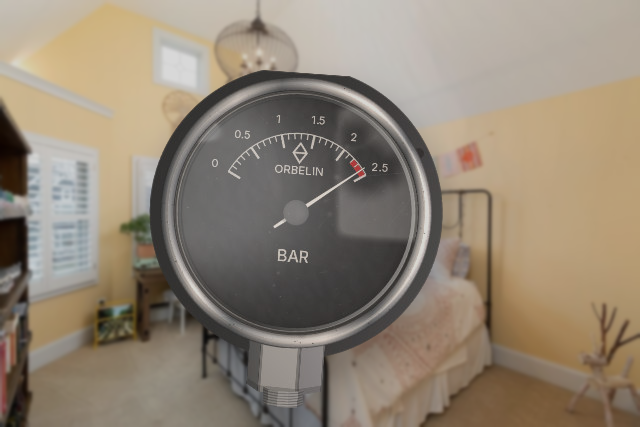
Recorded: 2.4 bar
